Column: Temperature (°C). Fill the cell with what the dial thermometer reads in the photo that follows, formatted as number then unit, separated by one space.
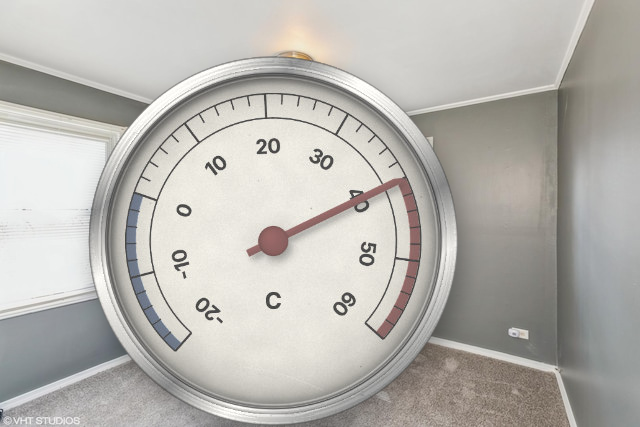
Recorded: 40 °C
